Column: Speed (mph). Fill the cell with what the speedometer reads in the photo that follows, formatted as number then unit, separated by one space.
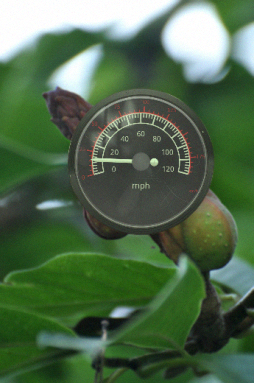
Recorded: 10 mph
